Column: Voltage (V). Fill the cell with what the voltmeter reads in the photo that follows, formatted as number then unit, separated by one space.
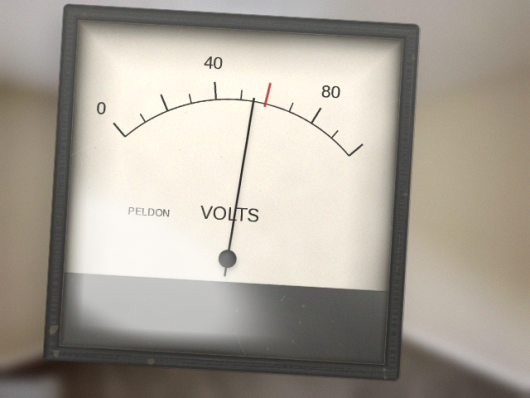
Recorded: 55 V
